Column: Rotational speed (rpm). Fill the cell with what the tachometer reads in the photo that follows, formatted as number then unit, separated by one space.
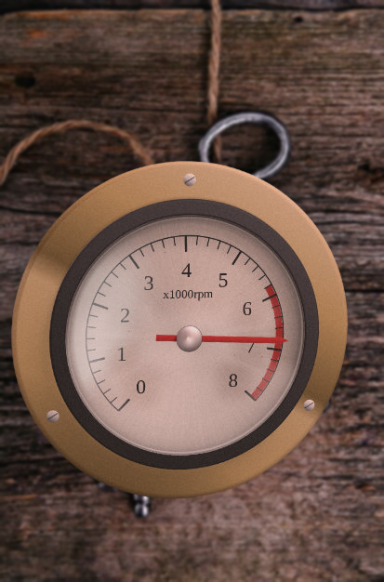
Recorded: 6800 rpm
